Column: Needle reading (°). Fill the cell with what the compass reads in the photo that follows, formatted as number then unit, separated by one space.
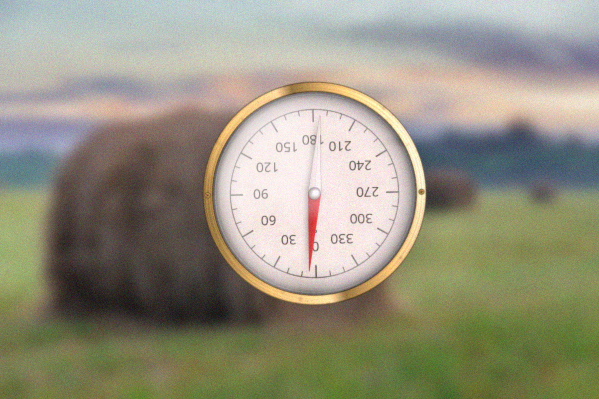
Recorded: 5 °
